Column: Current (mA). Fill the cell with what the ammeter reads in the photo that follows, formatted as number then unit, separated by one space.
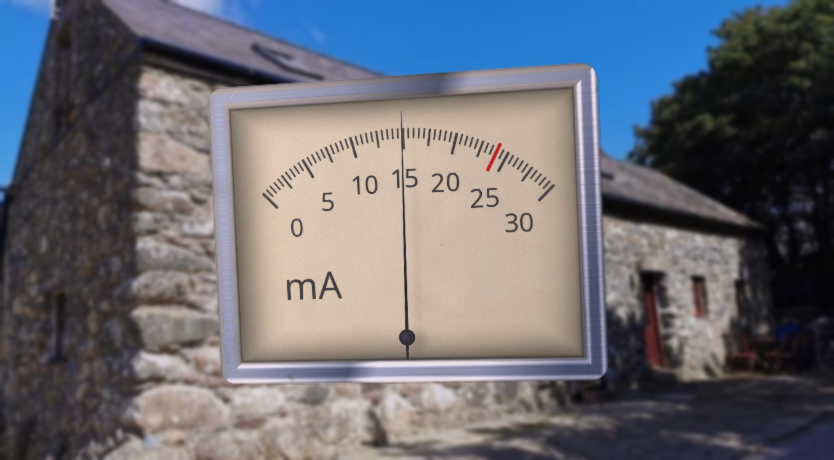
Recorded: 15 mA
